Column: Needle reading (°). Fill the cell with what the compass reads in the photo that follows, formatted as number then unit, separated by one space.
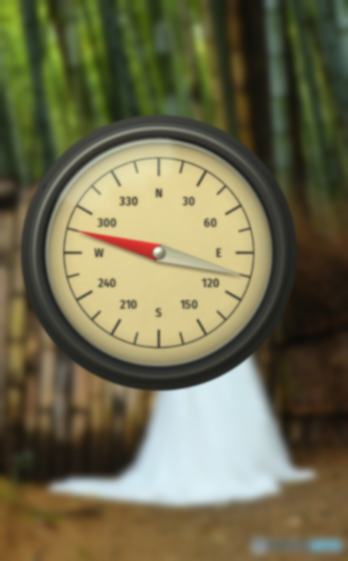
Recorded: 285 °
